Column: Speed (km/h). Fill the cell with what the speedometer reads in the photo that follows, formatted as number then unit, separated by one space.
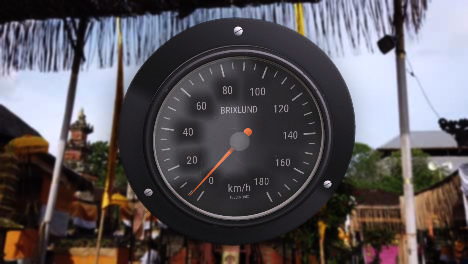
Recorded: 5 km/h
